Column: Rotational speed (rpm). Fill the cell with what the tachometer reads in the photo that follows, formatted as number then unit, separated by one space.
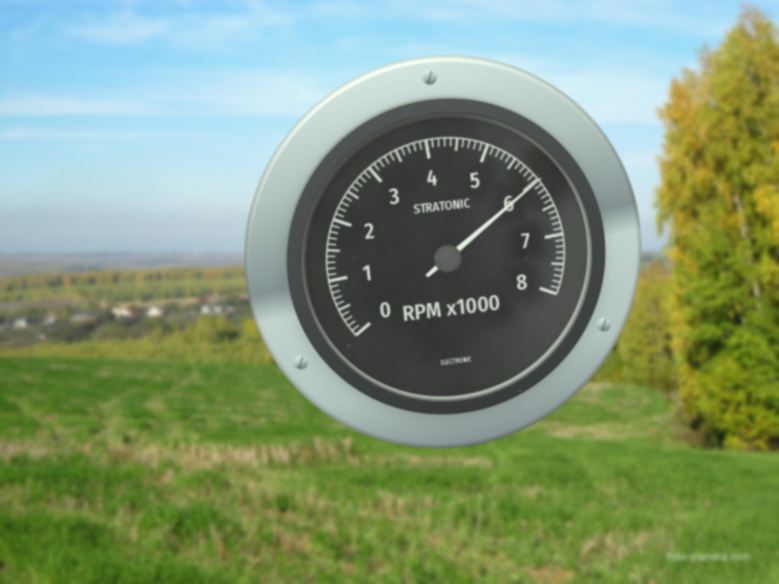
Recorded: 6000 rpm
